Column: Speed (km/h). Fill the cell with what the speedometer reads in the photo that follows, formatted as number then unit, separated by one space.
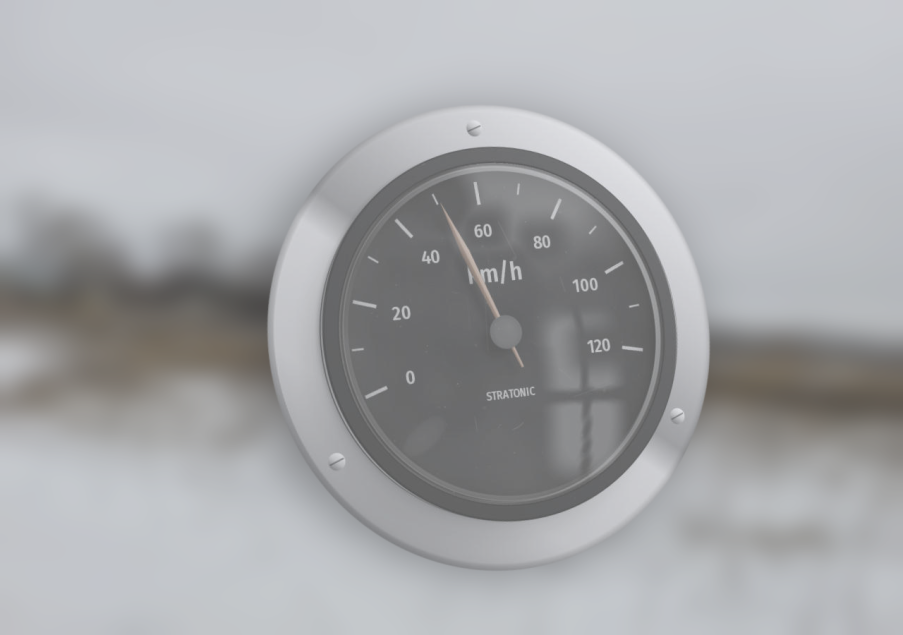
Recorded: 50 km/h
